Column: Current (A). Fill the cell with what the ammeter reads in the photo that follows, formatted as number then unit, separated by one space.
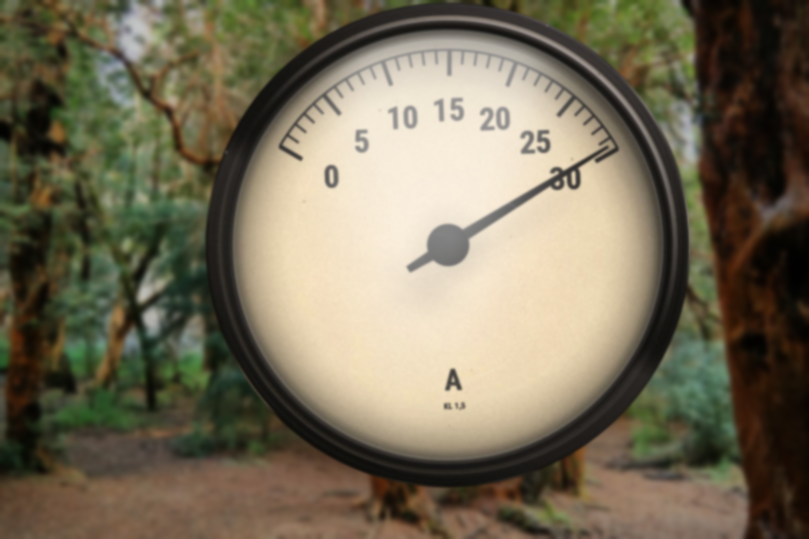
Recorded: 29.5 A
